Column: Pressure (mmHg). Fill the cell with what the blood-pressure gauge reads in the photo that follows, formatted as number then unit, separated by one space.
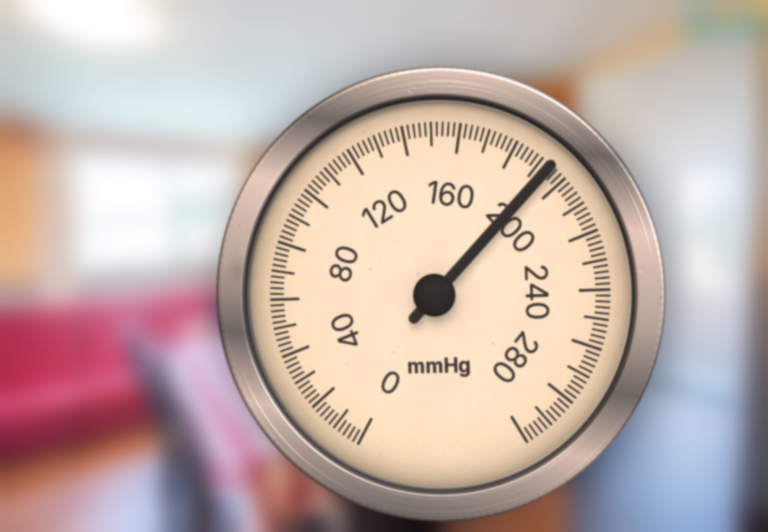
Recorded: 194 mmHg
